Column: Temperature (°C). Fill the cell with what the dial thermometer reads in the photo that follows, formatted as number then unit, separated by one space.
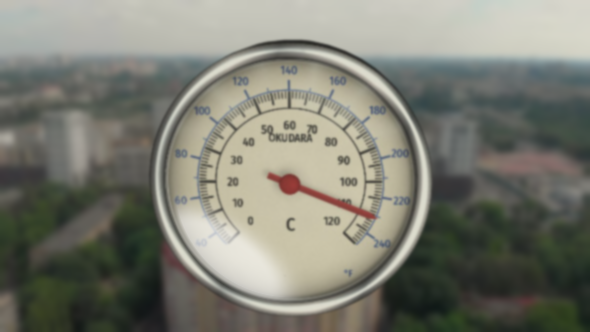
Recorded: 110 °C
